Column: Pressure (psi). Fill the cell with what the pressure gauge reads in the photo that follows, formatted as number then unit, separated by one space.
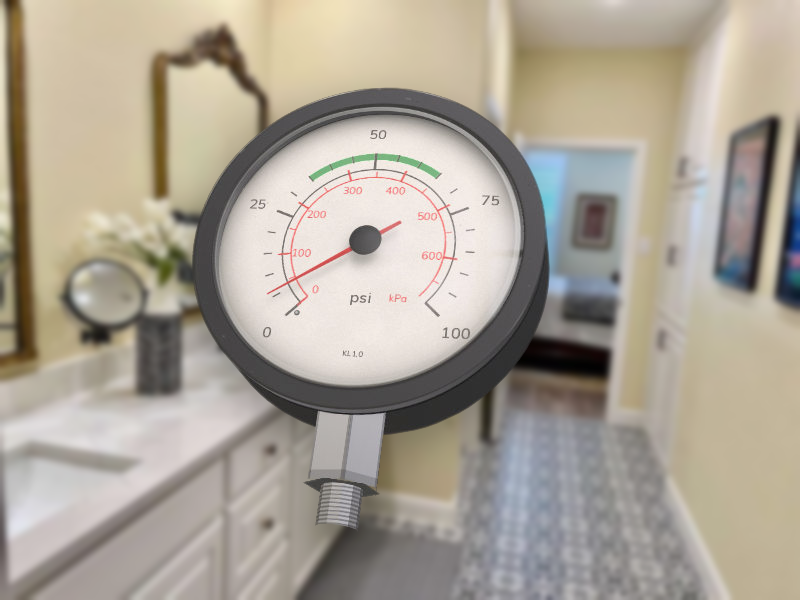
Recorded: 5 psi
